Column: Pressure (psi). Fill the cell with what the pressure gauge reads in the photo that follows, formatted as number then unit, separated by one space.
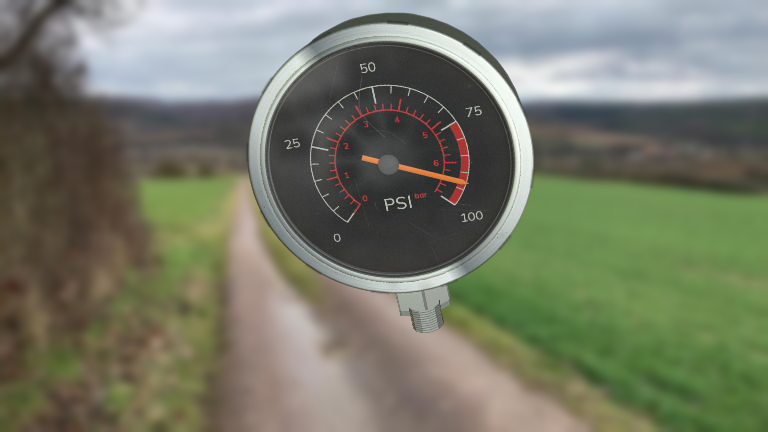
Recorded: 92.5 psi
